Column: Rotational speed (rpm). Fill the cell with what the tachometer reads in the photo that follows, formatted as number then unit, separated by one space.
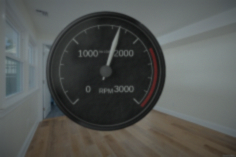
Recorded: 1700 rpm
